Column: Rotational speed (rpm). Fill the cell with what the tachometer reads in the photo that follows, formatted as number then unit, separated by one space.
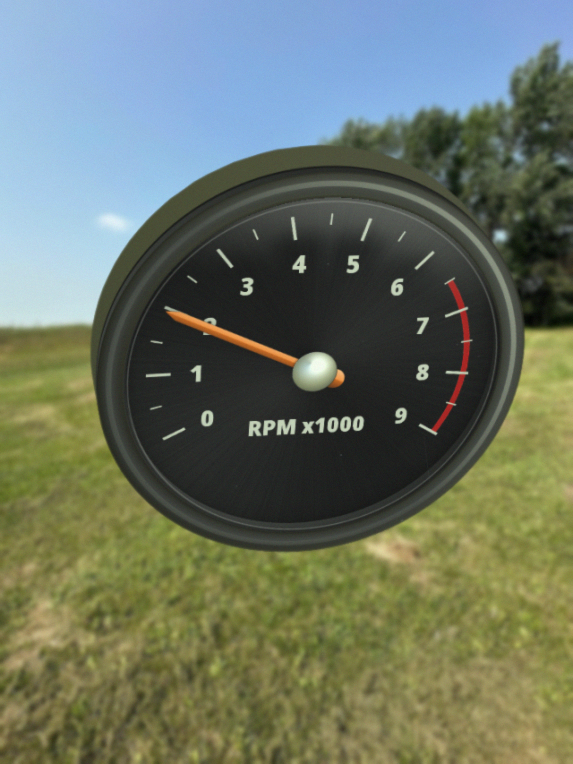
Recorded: 2000 rpm
